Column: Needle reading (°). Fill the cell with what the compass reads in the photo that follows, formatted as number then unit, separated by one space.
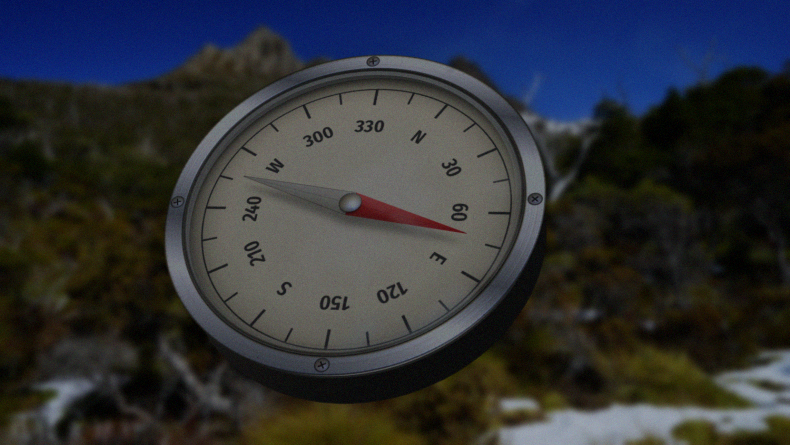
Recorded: 75 °
